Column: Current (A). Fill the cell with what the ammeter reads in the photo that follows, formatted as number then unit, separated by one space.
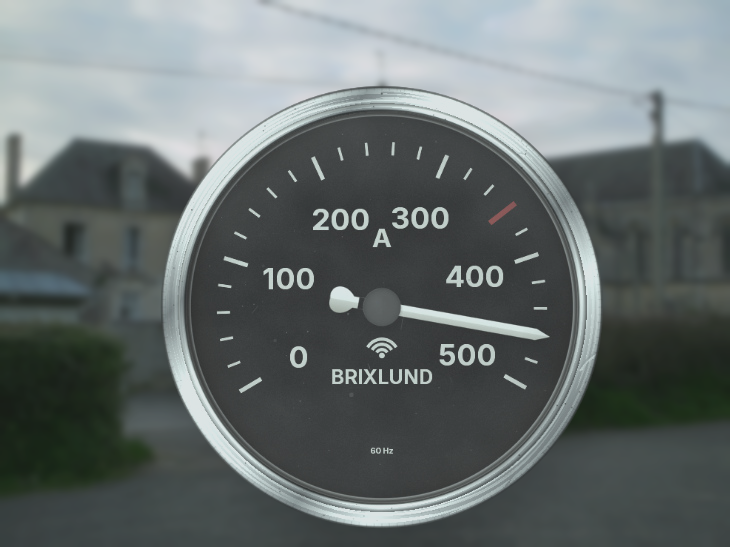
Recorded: 460 A
